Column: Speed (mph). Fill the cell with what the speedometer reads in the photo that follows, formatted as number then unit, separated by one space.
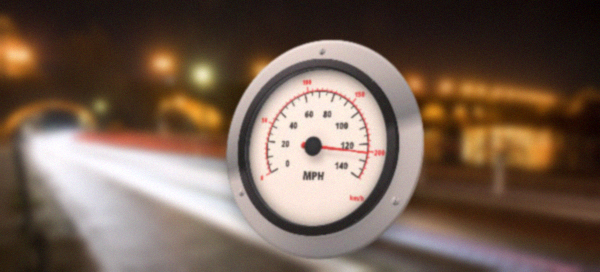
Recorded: 125 mph
